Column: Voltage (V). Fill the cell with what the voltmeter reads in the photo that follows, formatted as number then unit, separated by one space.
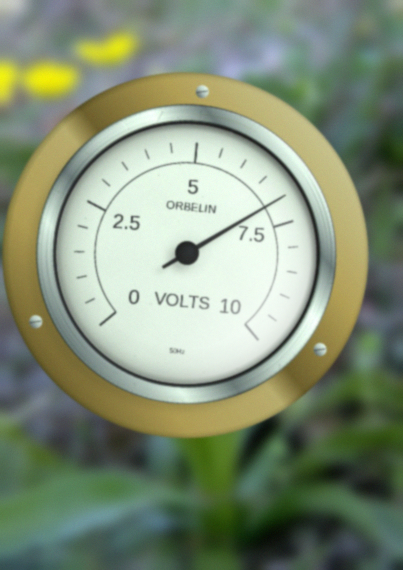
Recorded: 7 V
